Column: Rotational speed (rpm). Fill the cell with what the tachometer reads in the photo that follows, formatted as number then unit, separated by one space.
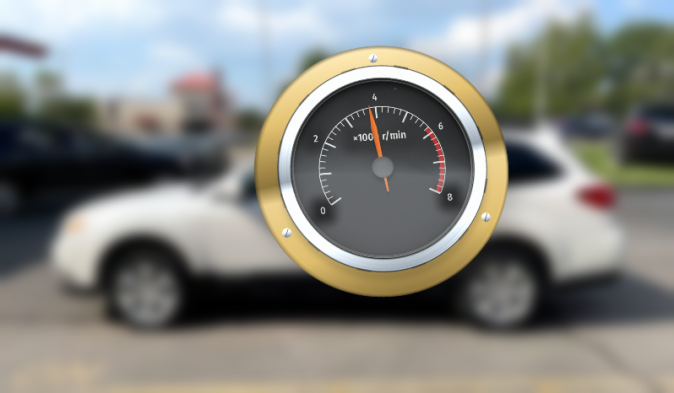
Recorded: 3800 rpm
